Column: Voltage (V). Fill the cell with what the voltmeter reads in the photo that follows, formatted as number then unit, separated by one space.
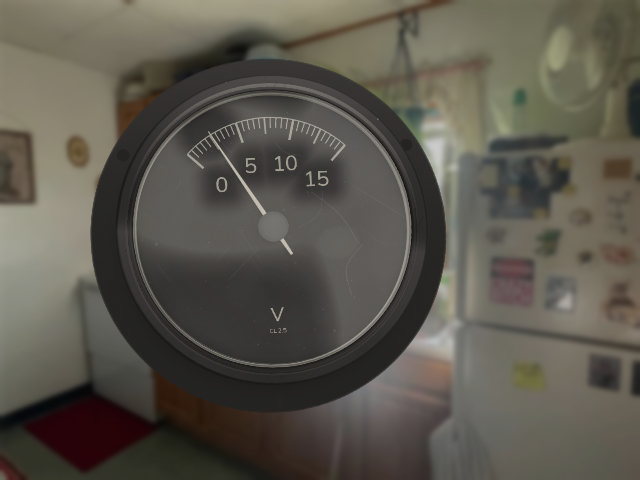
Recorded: 2.5 V
